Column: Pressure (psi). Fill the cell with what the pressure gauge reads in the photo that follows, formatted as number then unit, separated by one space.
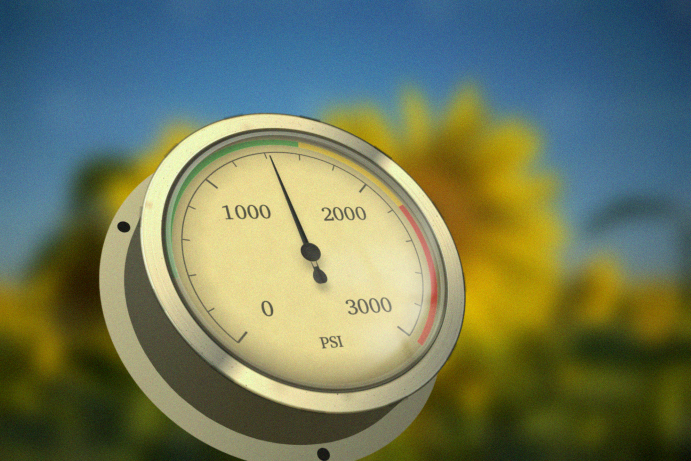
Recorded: 1400 psi
